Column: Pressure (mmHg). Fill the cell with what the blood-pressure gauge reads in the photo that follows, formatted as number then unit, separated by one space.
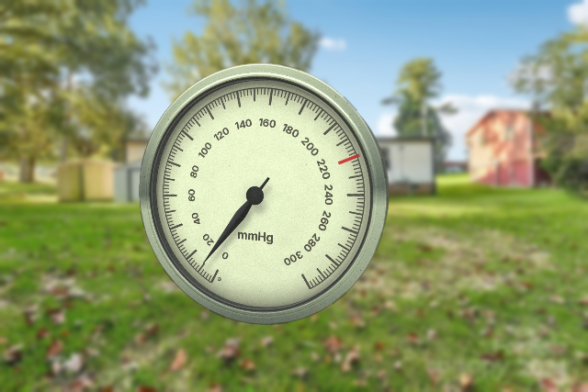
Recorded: 10 mmHg
